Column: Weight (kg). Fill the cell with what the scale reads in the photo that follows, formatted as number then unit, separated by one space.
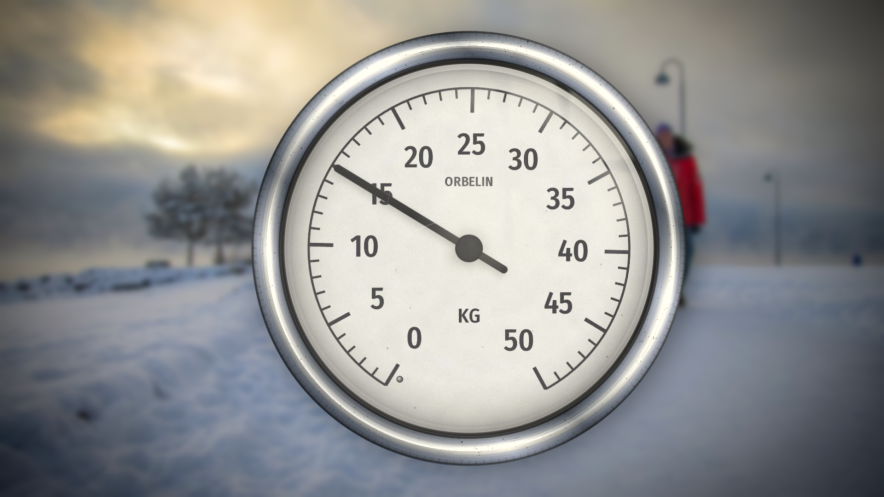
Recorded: 15 kg
